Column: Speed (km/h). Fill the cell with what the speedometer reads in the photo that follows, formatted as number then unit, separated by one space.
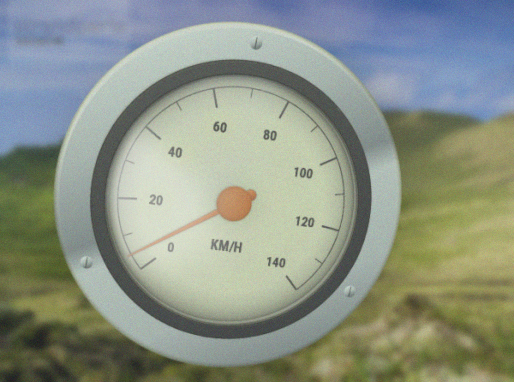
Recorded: 5 km/h
